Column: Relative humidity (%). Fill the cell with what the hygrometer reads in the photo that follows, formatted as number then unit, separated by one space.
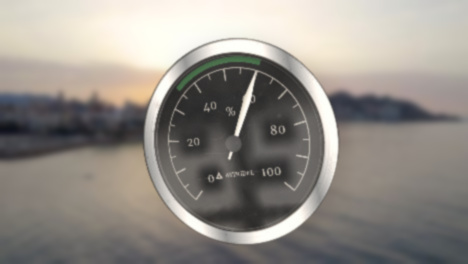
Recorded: 60 %
